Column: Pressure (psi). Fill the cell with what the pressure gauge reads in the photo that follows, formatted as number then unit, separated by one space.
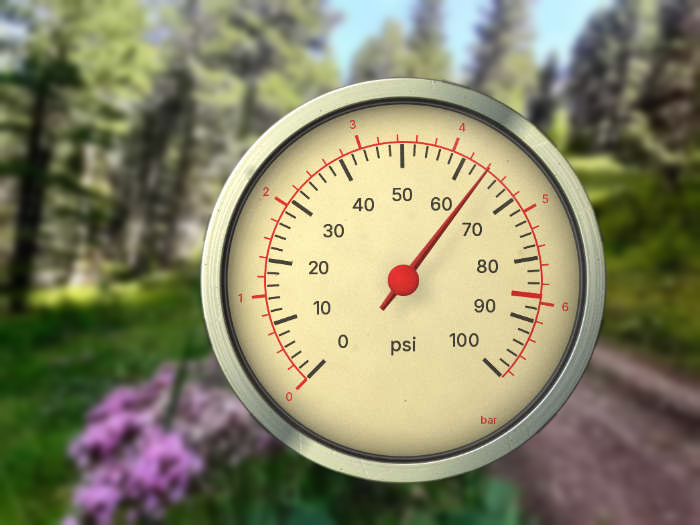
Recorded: 64 psi
